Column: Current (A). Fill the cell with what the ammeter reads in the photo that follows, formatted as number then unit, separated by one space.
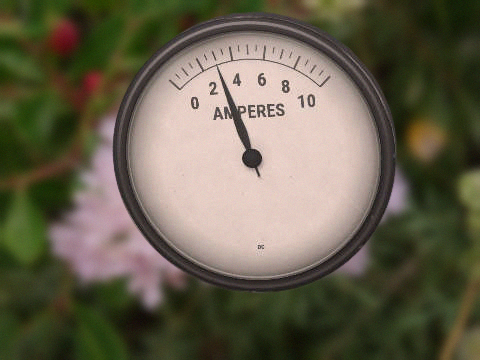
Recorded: 3 A
